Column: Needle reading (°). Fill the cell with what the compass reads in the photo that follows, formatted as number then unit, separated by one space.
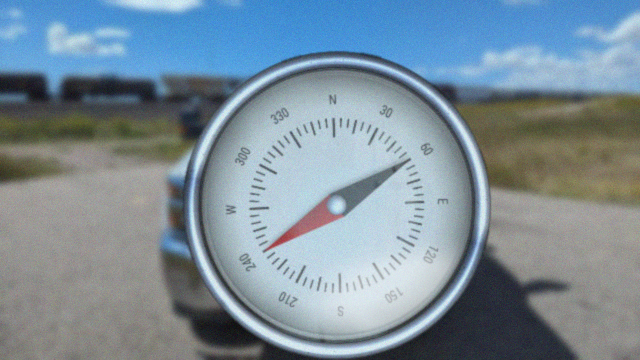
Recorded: 240 °
